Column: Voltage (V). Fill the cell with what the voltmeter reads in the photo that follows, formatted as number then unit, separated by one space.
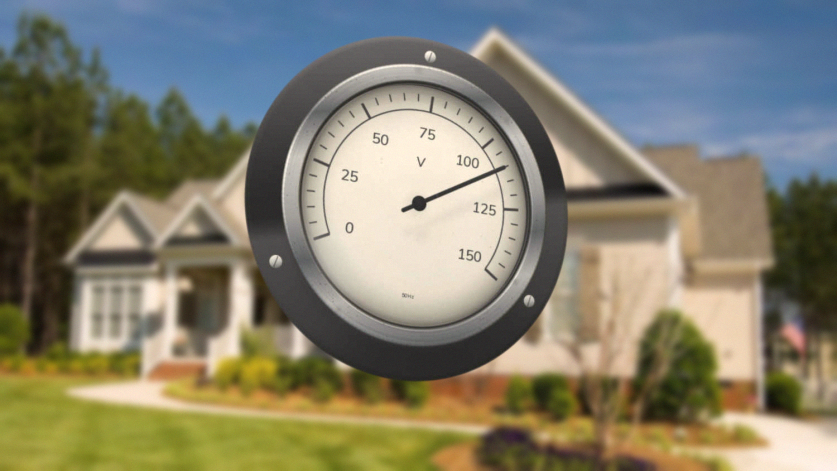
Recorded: 110 V
